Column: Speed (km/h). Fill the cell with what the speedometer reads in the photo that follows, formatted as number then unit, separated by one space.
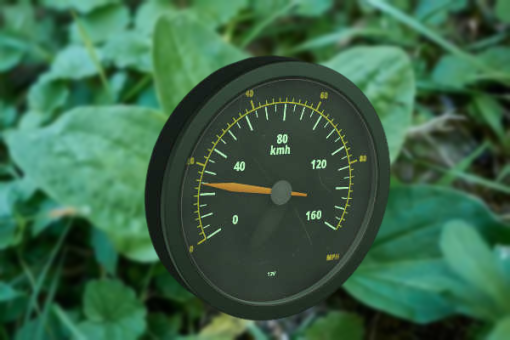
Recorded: 25 km/h
